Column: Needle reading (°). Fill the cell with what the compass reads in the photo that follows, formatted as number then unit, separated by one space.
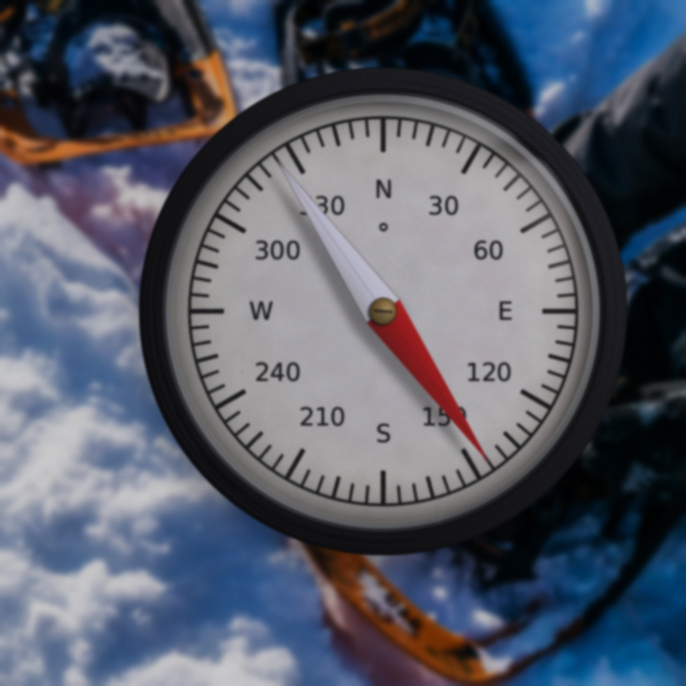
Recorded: 145 °
